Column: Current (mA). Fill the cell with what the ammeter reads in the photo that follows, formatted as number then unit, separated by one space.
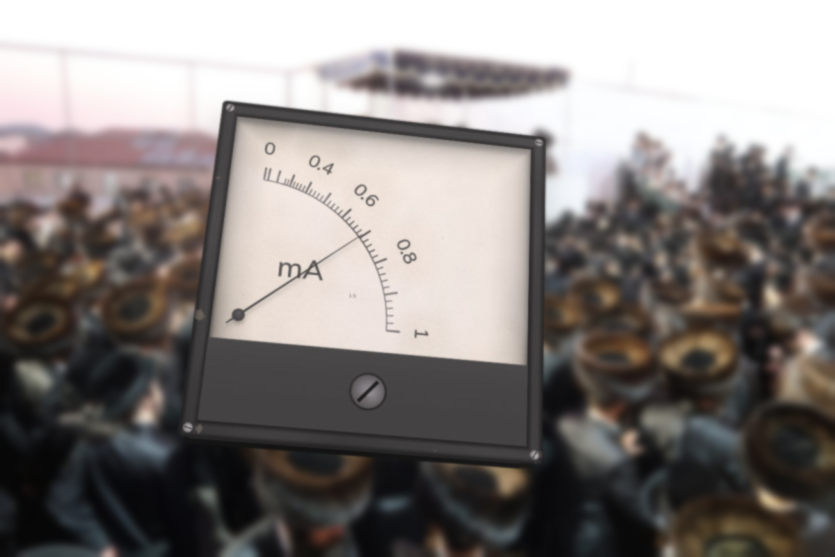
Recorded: 0.7 mA
